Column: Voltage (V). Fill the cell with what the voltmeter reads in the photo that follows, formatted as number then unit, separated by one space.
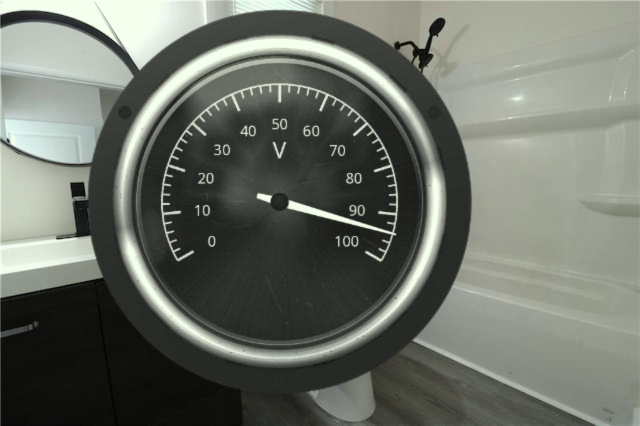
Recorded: 94 V
